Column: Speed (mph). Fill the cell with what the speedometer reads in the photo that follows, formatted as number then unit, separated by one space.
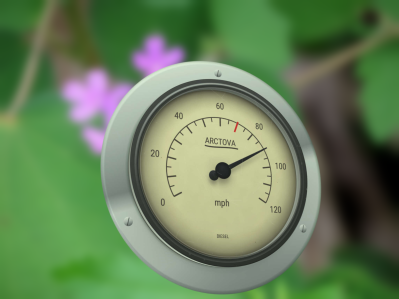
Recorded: 90 mph
